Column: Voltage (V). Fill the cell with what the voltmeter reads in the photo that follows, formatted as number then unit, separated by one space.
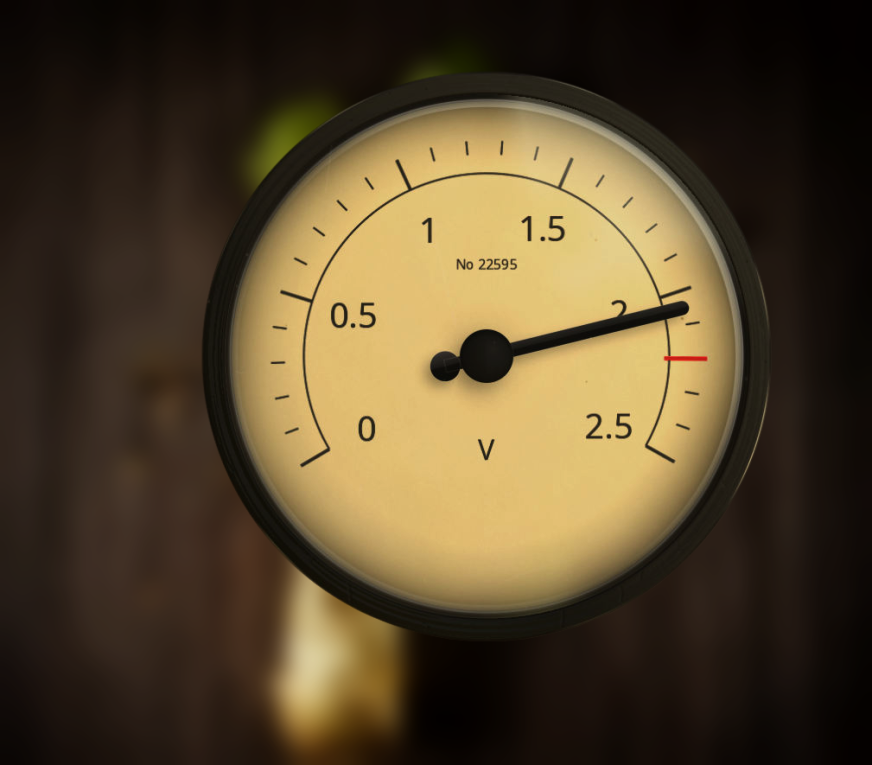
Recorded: 2.05 V
